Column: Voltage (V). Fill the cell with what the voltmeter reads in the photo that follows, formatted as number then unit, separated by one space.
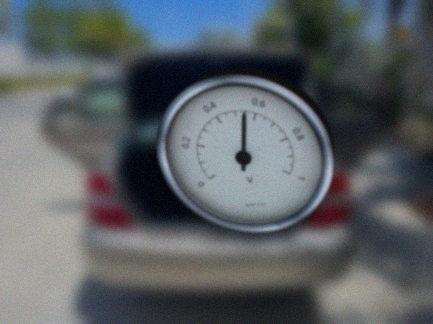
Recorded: 0.55 V
